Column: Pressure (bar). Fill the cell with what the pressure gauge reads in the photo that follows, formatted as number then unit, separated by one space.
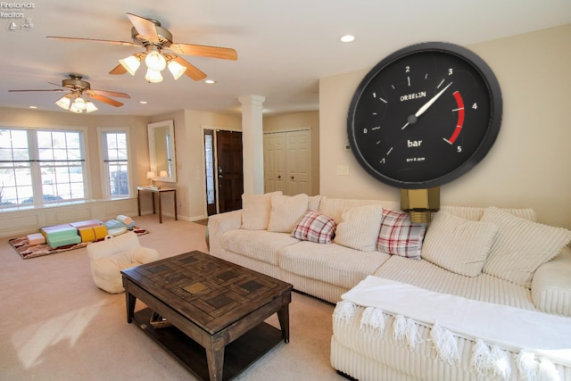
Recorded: 3.25 bar
